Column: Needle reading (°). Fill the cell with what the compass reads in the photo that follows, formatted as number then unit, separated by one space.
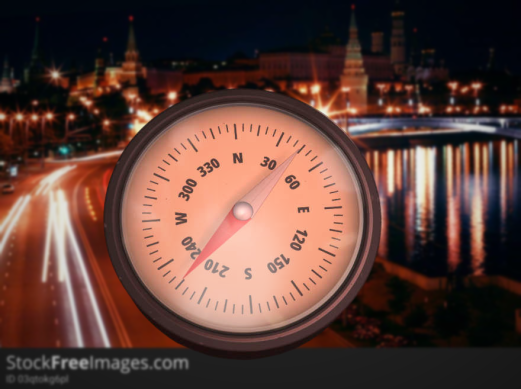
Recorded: 225 °
